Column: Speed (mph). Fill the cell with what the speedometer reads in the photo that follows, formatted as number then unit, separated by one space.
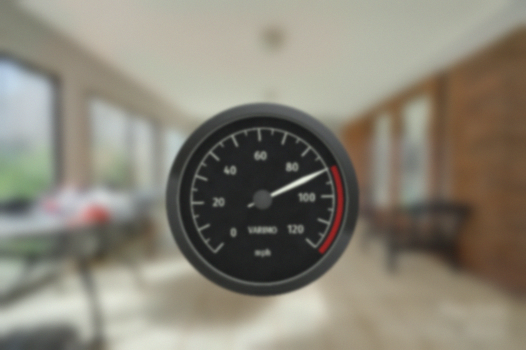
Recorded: 90 mph
